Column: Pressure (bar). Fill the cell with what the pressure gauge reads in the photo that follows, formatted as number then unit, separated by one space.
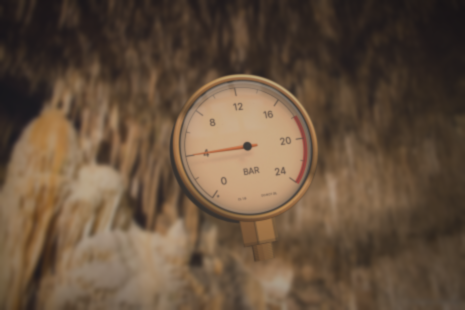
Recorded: 4 bar
